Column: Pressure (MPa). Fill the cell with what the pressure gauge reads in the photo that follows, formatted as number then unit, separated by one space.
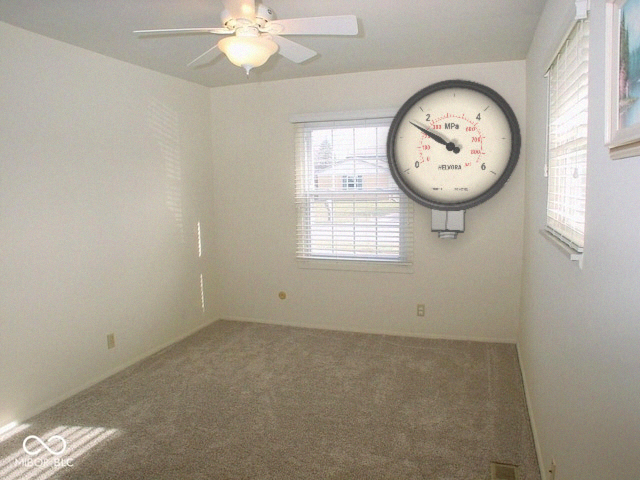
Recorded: 1.5 MPa
